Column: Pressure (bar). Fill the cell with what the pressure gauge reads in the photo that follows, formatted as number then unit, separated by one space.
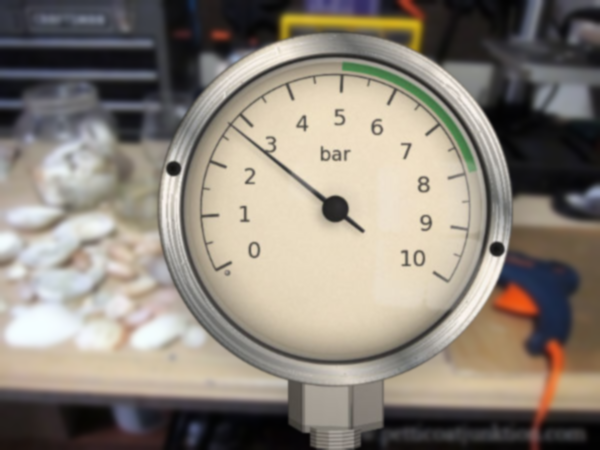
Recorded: 2.75 bar
